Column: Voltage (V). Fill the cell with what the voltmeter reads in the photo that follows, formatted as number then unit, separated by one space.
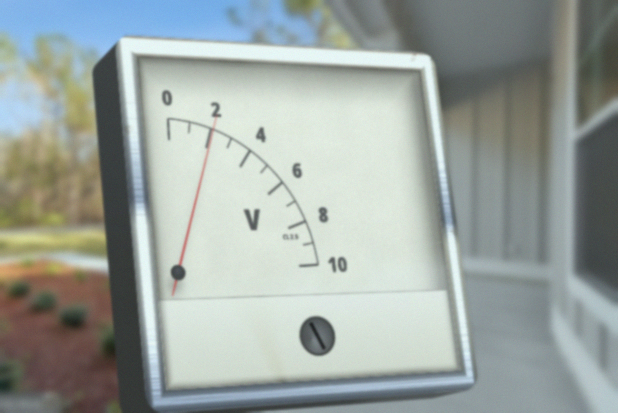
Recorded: 2 V
